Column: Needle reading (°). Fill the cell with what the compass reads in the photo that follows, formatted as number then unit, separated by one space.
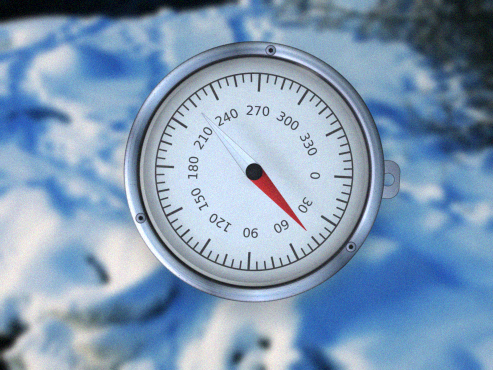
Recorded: 45 °
